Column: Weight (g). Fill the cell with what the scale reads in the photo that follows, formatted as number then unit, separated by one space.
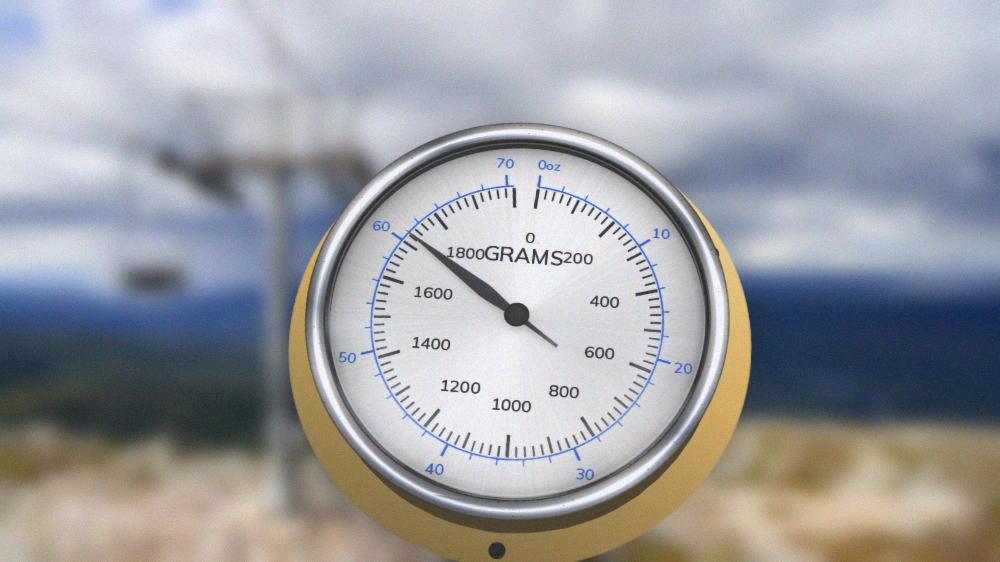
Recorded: 1720 g
